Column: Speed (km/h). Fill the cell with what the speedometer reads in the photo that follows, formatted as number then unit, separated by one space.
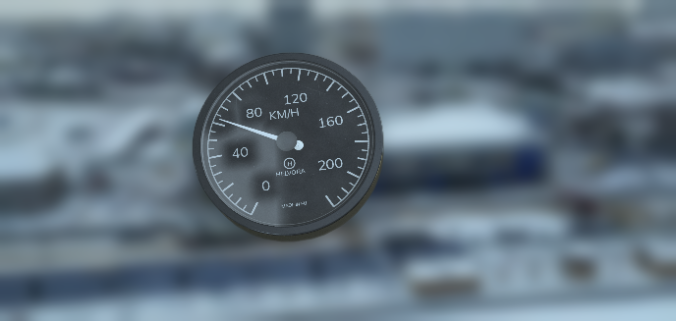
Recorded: 62.5 km/h
